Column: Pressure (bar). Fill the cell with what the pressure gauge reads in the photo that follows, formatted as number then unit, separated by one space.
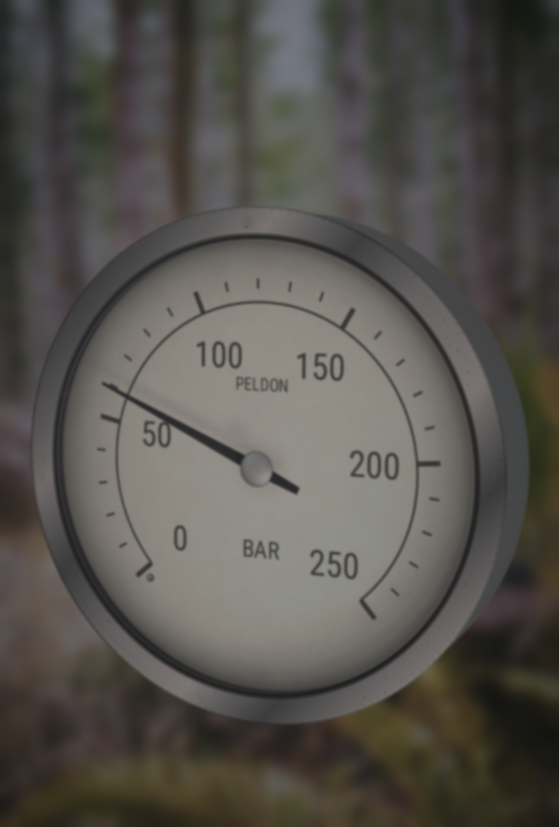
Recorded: 60 bar
